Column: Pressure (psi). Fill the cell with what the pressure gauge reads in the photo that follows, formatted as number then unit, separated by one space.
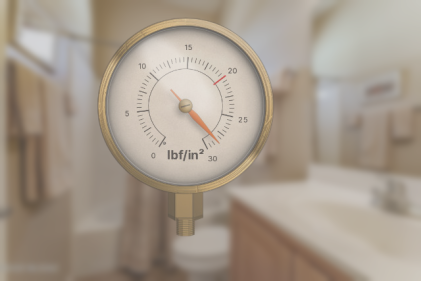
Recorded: 28.5 psi
